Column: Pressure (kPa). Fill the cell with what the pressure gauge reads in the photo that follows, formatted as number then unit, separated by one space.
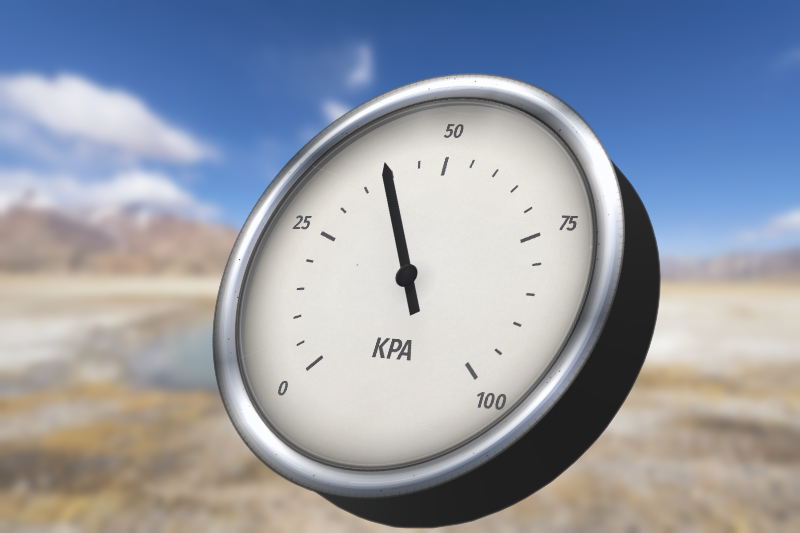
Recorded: 40 kPa
